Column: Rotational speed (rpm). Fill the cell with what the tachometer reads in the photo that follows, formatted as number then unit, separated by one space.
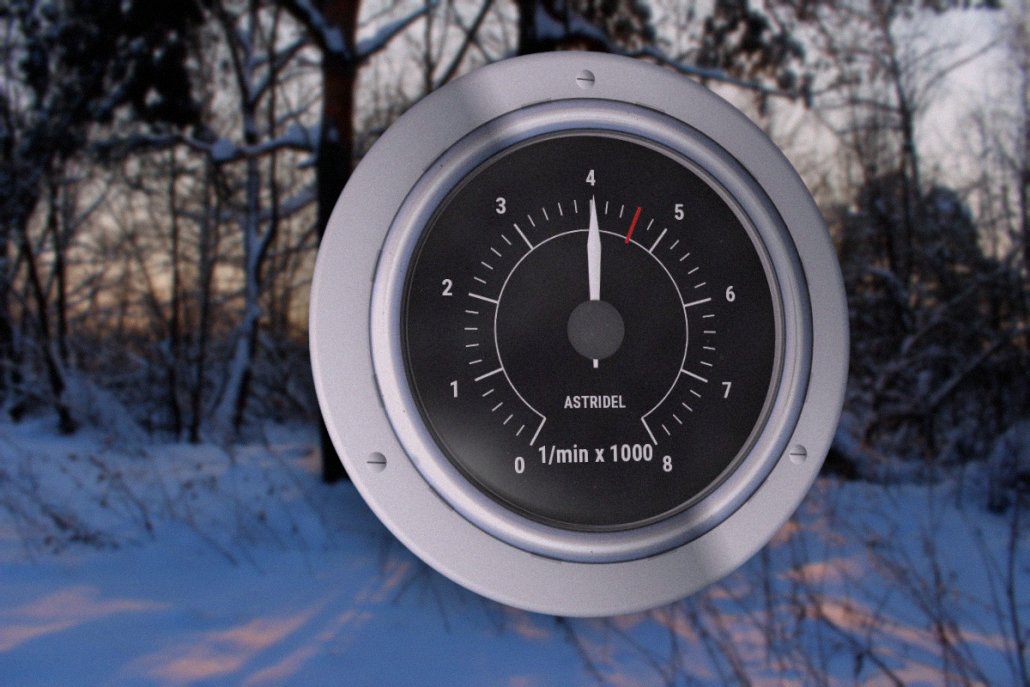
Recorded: 4000 rpm
